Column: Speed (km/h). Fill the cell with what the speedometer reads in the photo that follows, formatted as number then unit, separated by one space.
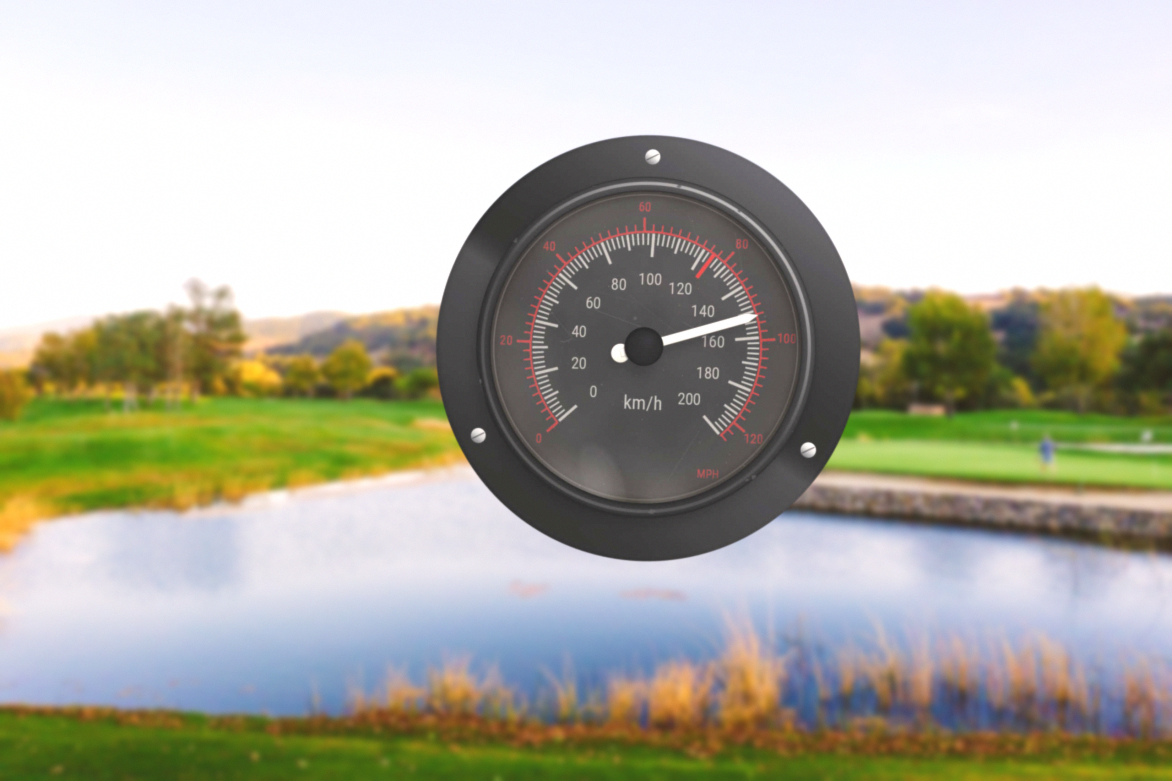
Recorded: 152 km/h
